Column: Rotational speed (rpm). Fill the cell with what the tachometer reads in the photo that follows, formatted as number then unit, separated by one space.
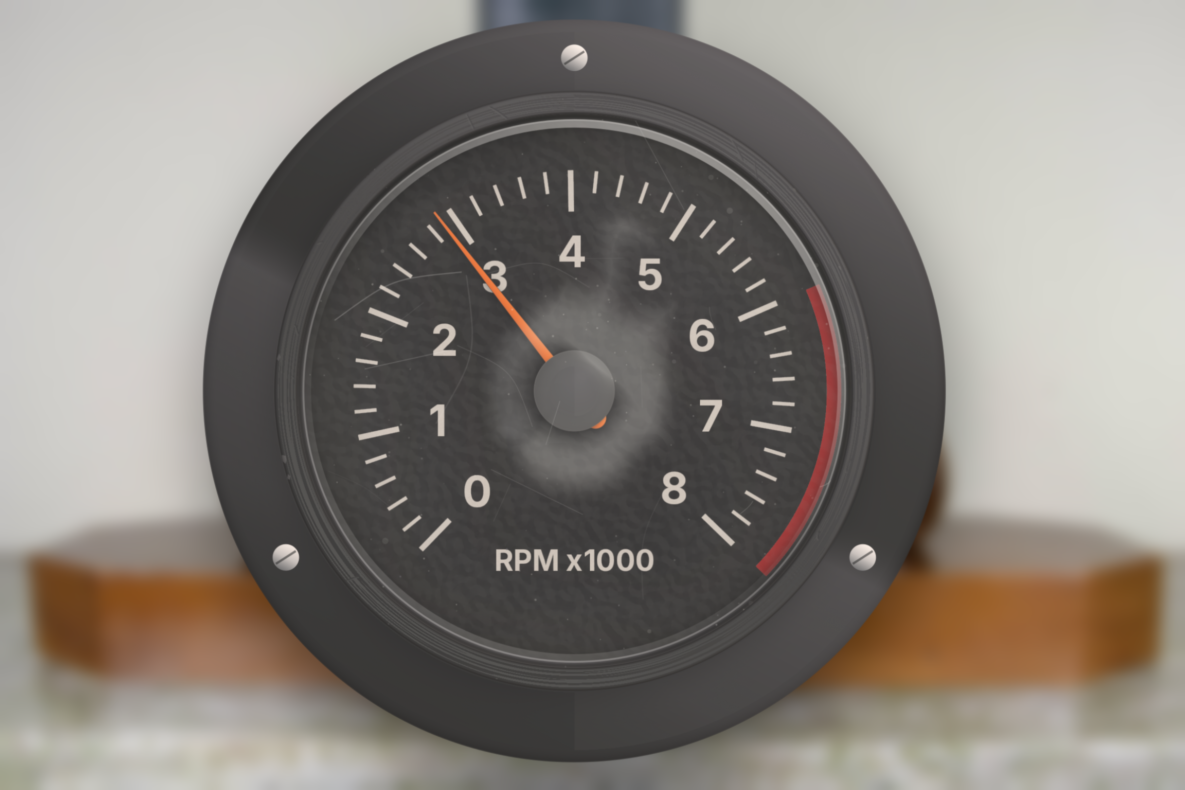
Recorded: 2900 rpm
